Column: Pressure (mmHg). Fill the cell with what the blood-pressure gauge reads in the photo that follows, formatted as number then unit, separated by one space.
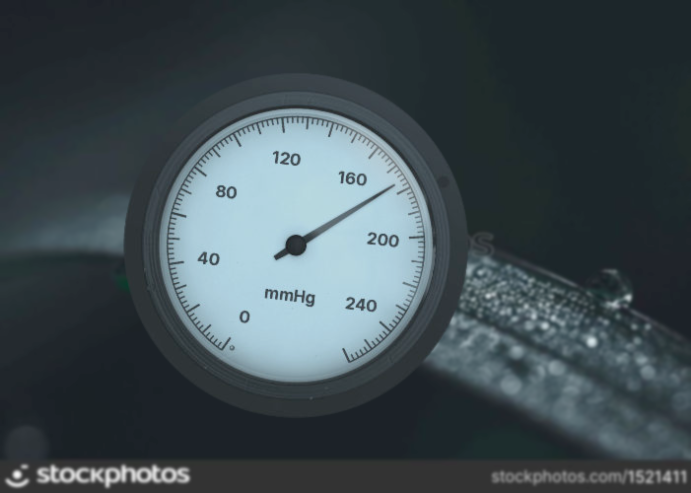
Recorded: 176 mmHg
